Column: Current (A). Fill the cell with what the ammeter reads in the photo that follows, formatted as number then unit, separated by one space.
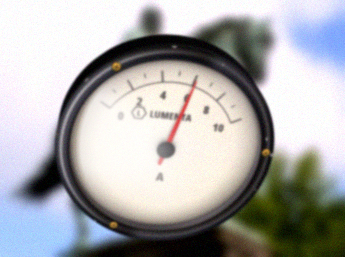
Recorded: 6 A
